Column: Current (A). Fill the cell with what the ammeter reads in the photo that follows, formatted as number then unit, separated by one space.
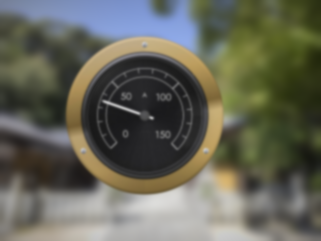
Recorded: 35 A
